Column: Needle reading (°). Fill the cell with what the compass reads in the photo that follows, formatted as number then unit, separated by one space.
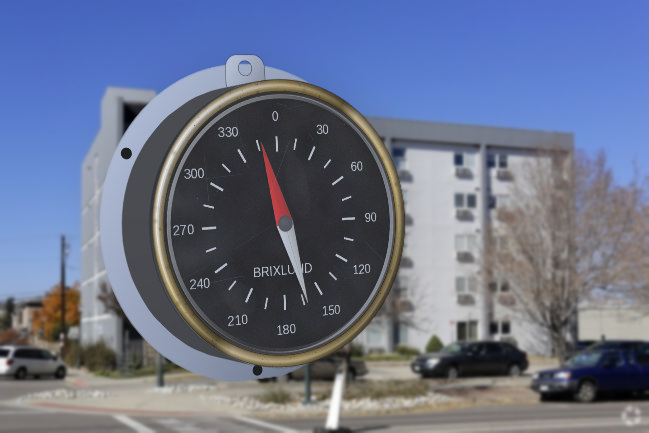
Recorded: 345 °
